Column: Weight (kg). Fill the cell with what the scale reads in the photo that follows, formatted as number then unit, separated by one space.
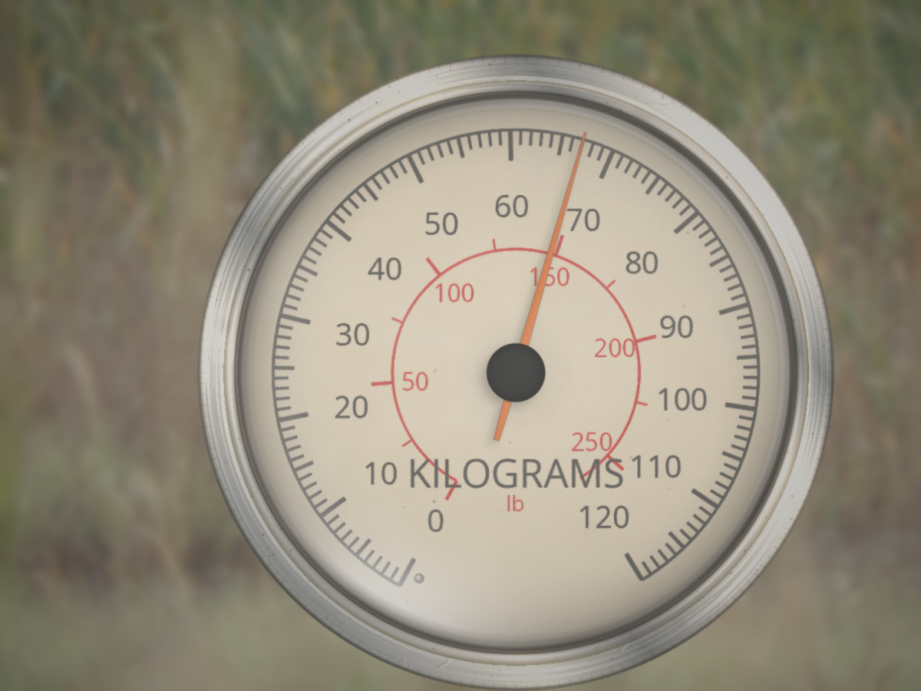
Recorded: 67 kg
